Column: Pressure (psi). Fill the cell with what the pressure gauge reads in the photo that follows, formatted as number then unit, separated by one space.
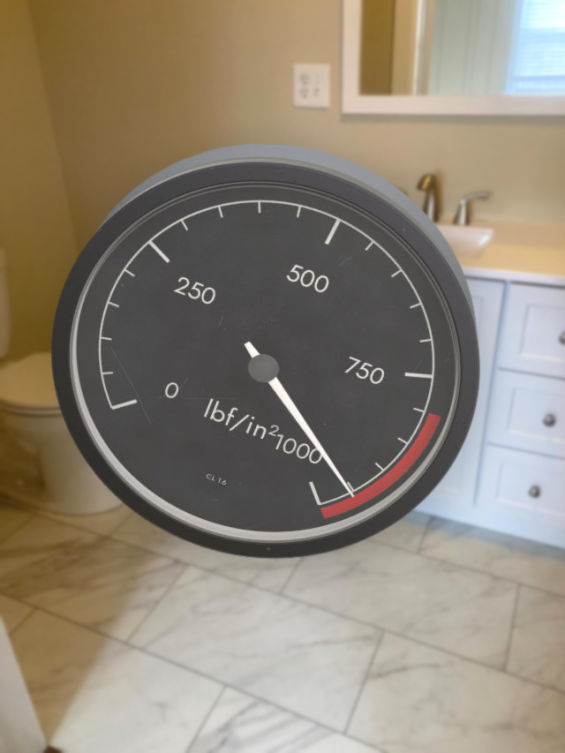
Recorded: 950 psi
